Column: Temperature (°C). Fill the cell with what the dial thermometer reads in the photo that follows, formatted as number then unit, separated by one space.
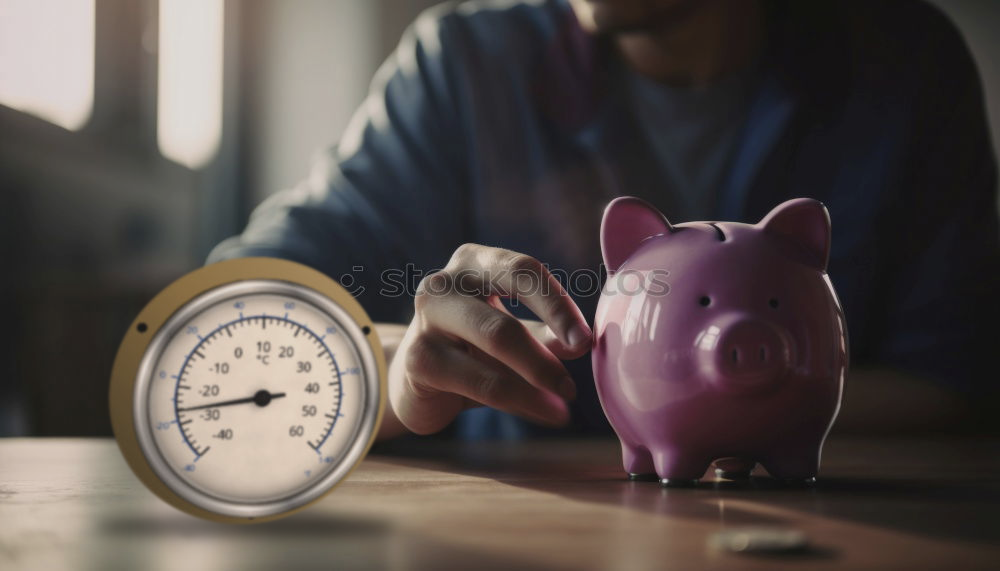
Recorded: -26 °C
